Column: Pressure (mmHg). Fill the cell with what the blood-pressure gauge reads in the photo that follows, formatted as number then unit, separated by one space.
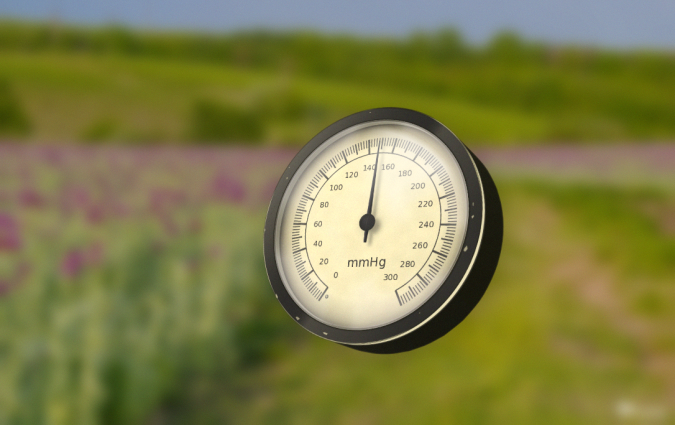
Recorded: 150 mmHg
